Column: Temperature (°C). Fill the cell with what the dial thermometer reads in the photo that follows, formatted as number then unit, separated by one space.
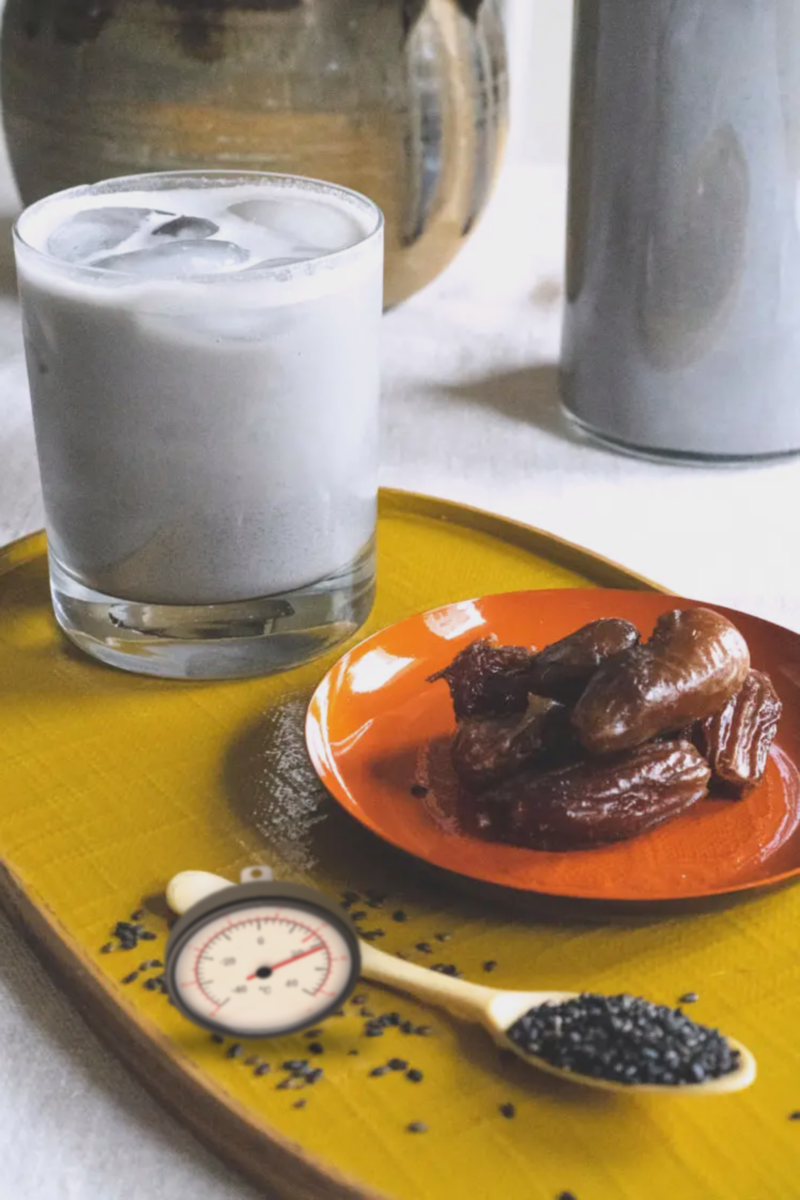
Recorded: 20 °C
